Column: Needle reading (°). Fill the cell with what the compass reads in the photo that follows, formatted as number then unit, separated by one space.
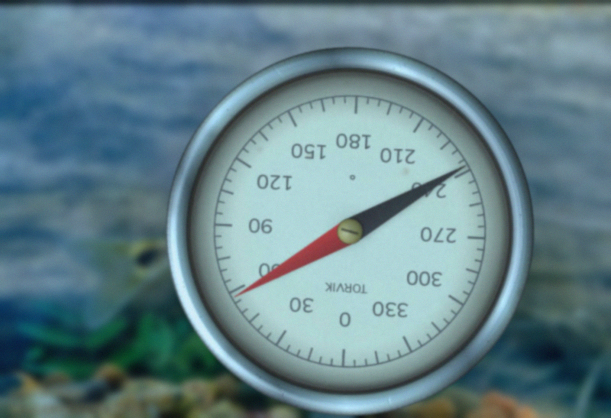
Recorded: 57.5 °
